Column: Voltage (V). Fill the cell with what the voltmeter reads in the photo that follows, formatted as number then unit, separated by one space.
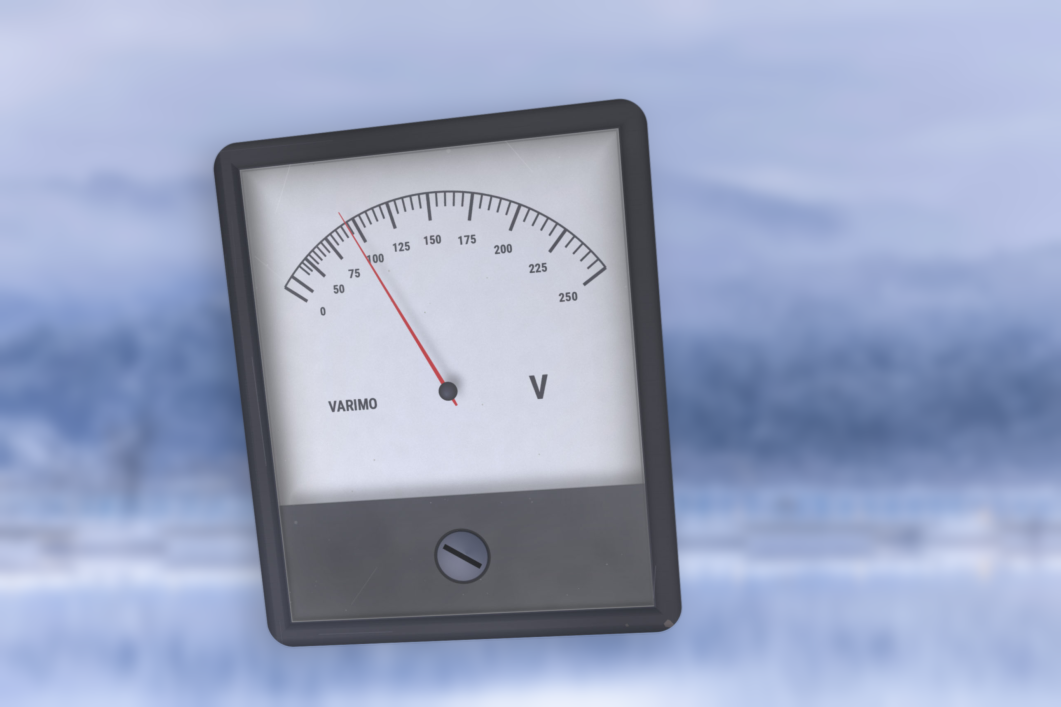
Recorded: 95 V
